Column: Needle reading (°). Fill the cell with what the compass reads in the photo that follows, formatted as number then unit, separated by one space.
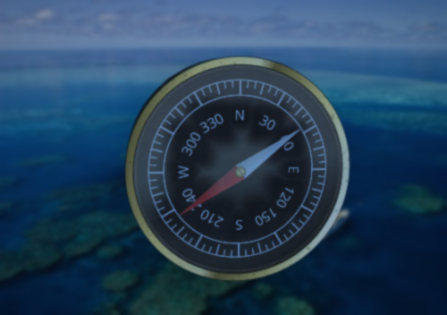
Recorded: 235 °
